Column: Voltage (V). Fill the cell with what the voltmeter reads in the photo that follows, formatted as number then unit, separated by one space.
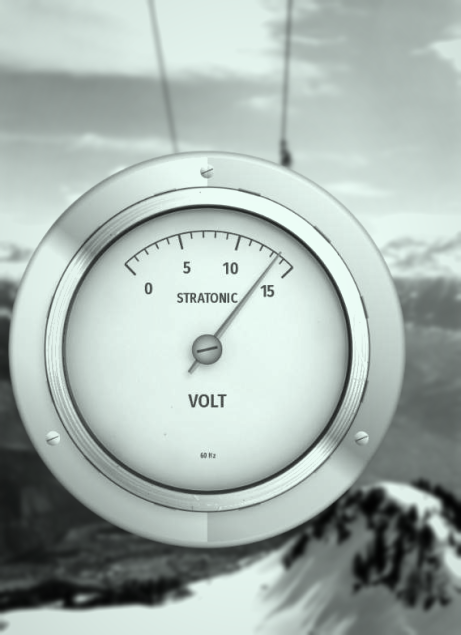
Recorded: 13.5 V
